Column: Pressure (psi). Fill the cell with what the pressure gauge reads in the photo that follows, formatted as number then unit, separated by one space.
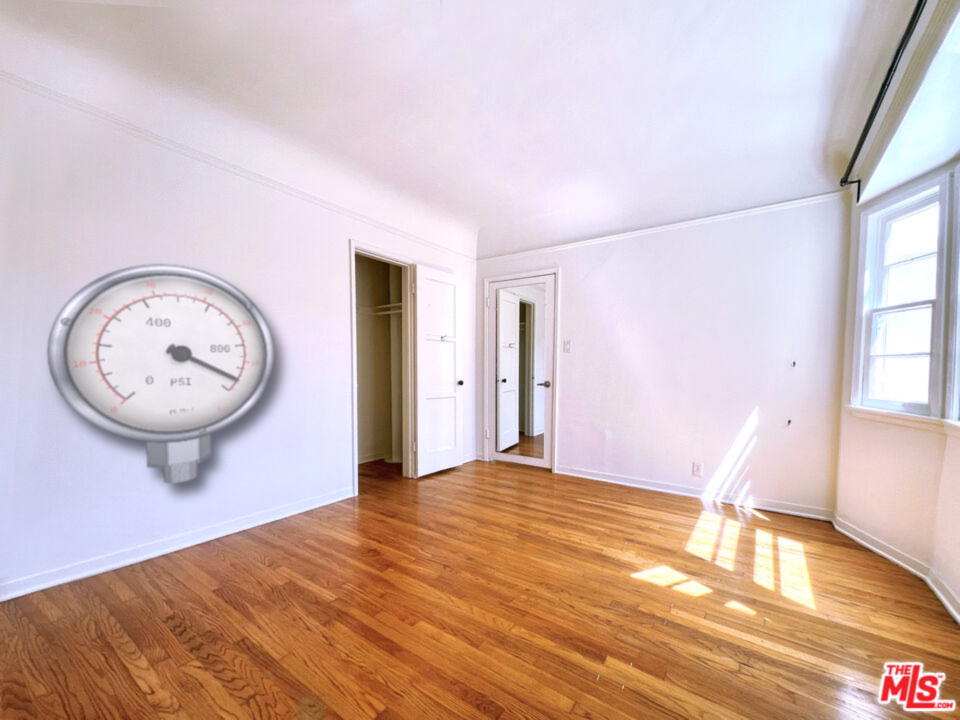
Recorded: 950 psi
